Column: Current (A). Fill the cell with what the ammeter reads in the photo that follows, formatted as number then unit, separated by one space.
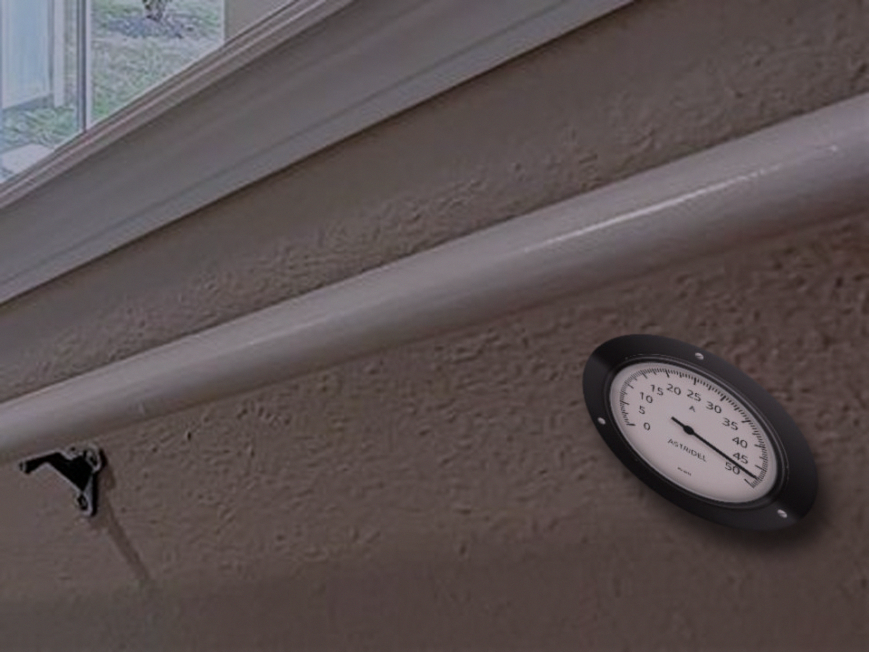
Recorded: 47.5 A
